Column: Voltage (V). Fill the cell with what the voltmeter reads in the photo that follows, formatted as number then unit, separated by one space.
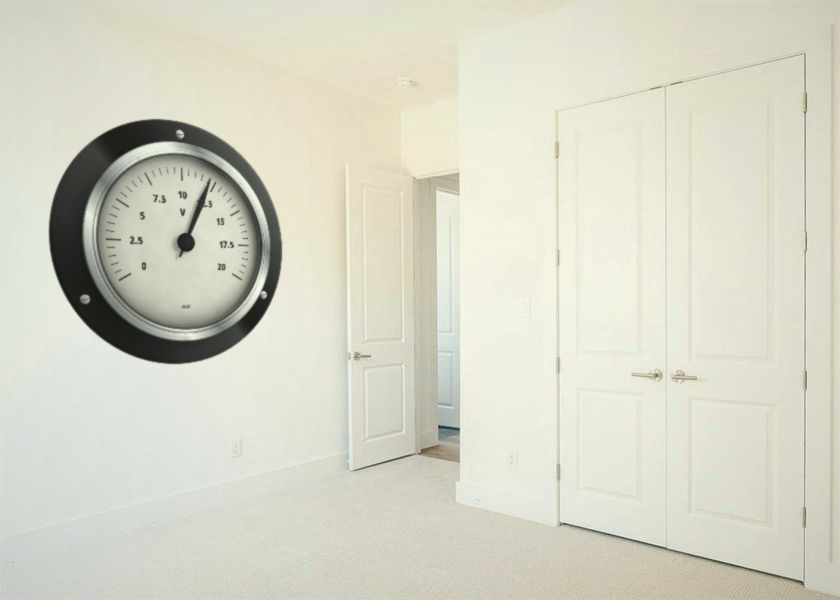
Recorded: 12 V
